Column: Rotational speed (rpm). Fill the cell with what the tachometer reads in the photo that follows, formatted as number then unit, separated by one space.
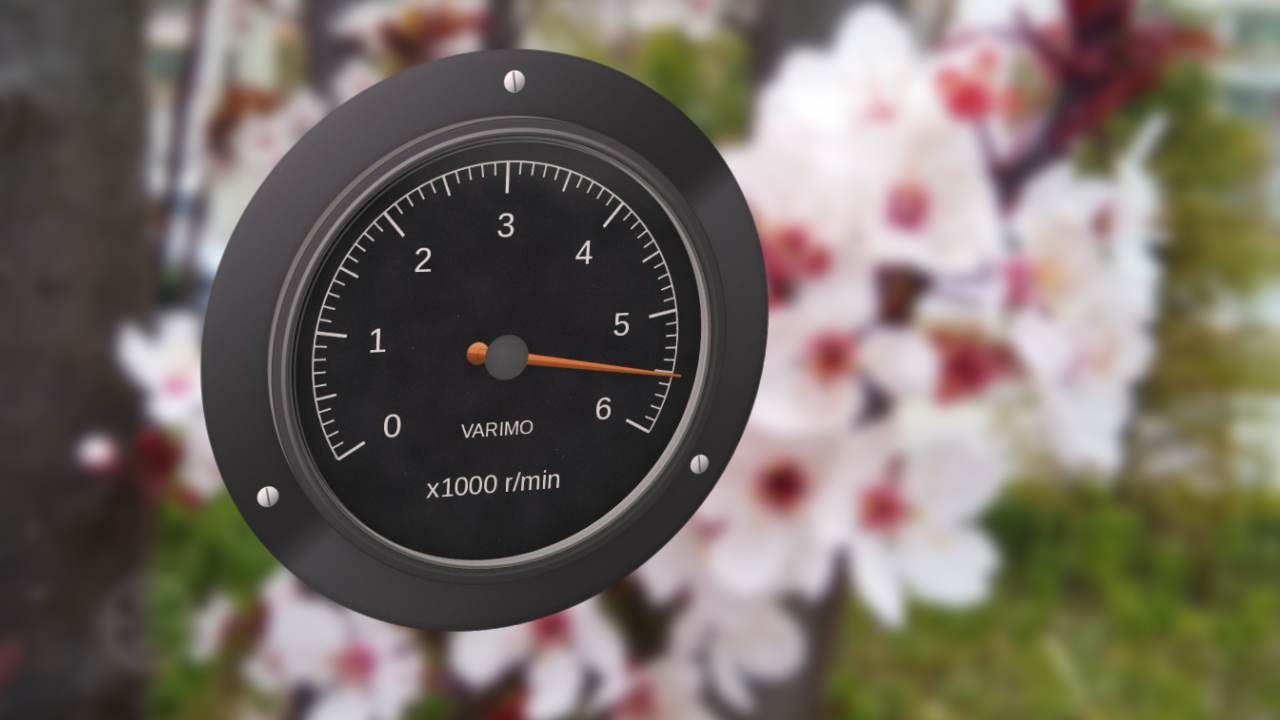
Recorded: 5500 rpm
